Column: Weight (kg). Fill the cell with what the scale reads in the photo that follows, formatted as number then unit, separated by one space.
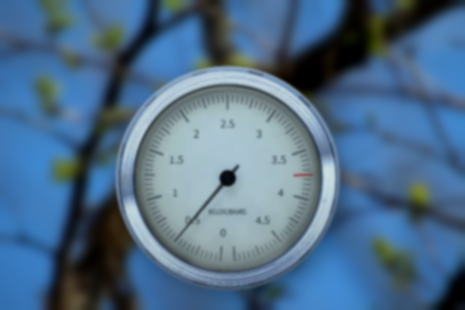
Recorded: 0.5 kg
